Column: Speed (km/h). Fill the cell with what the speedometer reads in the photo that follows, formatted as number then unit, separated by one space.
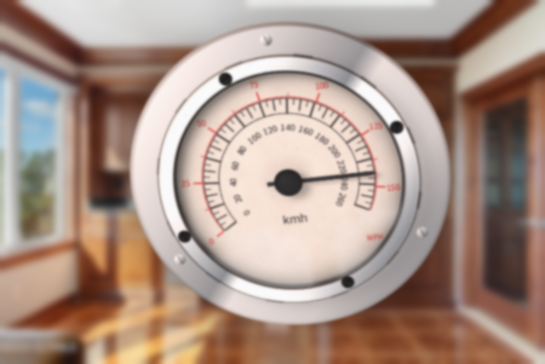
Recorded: 230 km/h
